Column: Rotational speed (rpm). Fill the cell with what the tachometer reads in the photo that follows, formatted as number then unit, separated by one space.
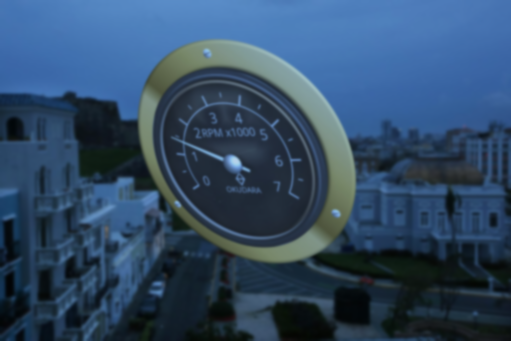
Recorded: 1500 rpm
